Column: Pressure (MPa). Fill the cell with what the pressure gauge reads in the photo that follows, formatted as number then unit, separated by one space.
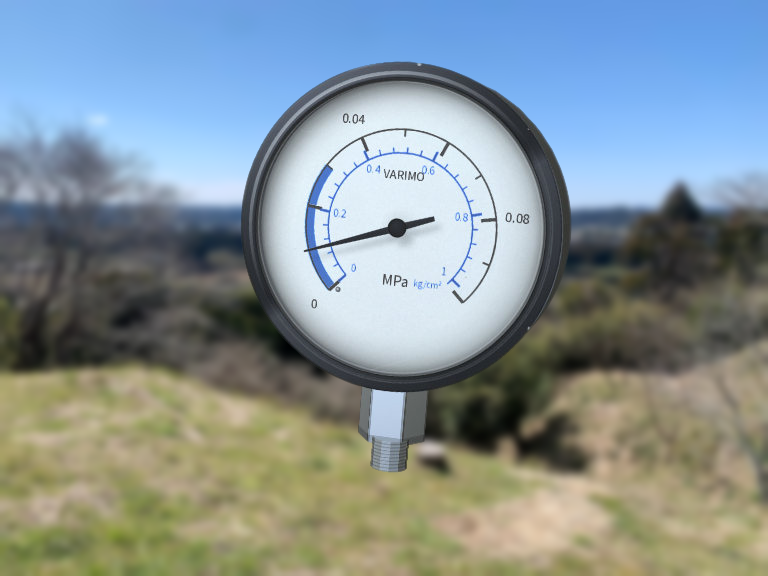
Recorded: 0.01 MPa
